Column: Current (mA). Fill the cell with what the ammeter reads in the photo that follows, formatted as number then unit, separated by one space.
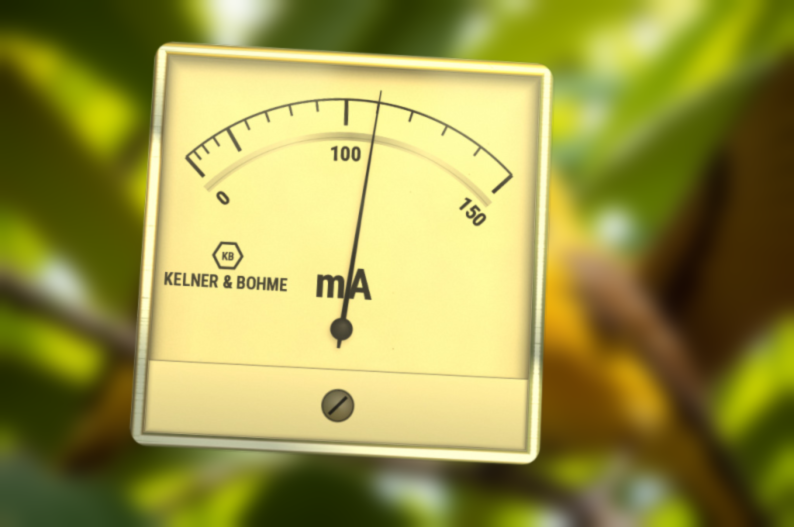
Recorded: 110 mA
